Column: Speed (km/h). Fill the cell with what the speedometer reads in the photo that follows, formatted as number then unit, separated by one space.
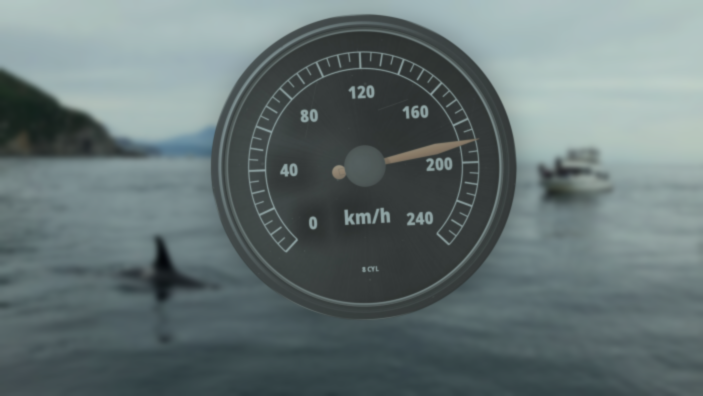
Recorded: 190 km/h
